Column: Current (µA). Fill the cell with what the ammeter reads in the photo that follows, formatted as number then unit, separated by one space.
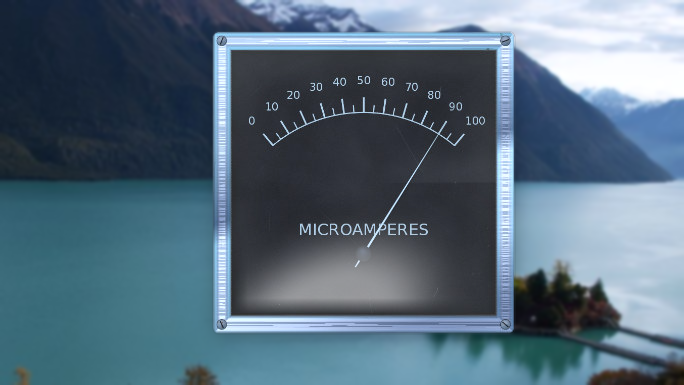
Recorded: 90 µA
